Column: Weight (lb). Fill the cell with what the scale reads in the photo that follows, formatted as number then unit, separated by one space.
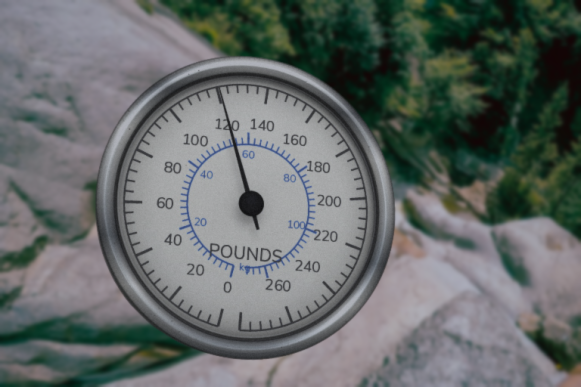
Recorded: 120 lb
